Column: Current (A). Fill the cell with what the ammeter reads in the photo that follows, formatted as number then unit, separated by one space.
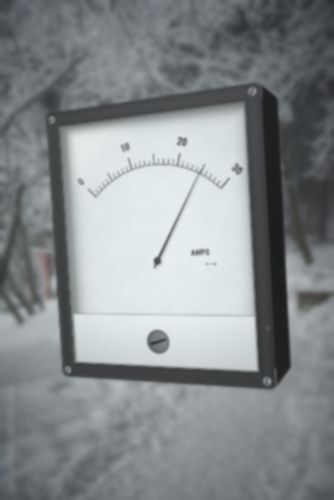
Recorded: 25 A
